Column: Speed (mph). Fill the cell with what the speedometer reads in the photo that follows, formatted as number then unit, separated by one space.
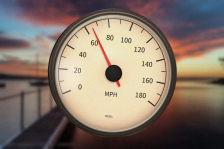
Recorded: 65 mph
